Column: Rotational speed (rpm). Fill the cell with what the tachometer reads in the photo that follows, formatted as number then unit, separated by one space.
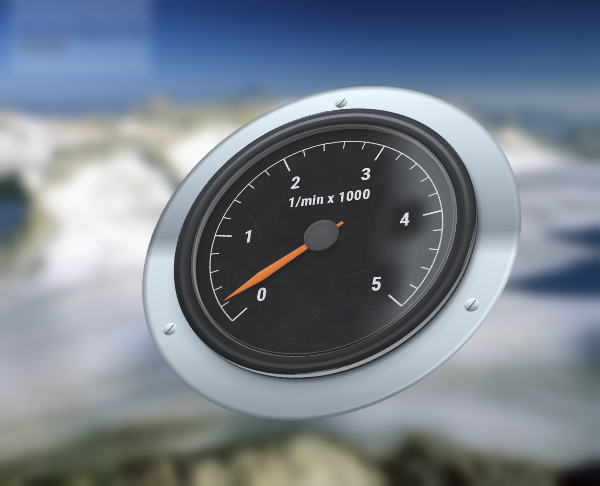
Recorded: 200 rpm
